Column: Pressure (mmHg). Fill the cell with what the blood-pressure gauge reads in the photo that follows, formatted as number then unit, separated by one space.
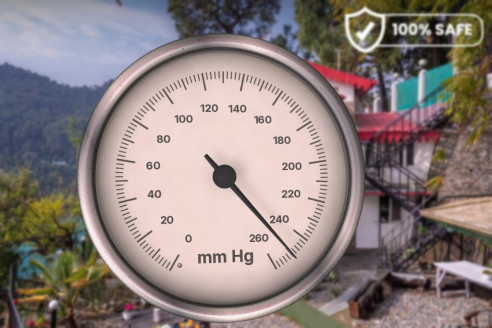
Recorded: 250 mmHg
